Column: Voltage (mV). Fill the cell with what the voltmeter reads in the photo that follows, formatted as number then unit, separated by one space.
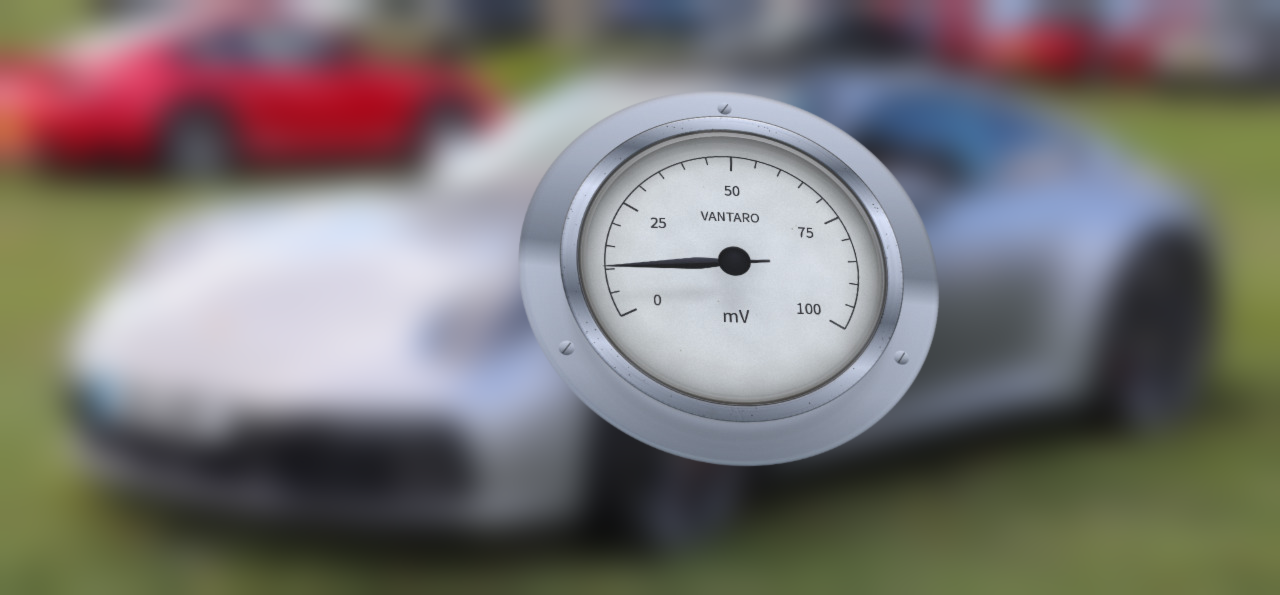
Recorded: 10 mV
